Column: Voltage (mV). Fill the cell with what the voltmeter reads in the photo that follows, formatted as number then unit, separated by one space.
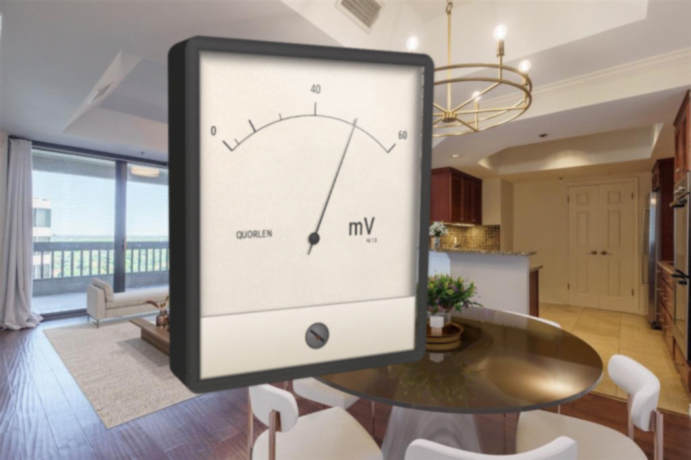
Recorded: 50 mV
